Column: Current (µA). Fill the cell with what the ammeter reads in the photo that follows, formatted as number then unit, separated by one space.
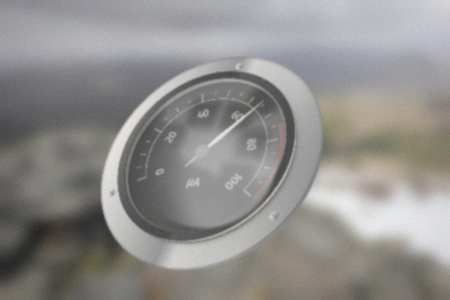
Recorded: 65 µA
